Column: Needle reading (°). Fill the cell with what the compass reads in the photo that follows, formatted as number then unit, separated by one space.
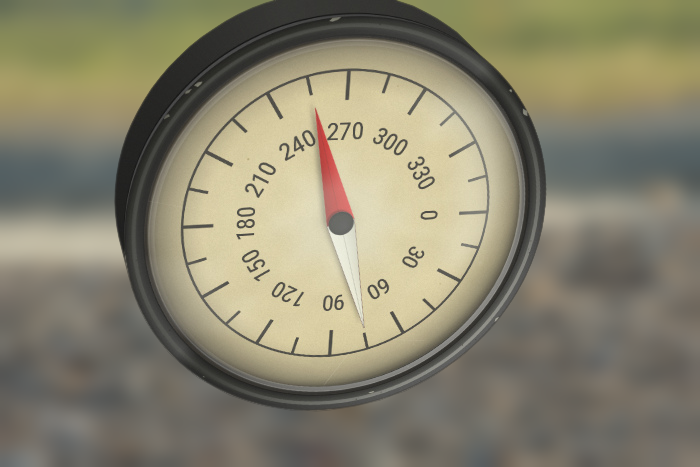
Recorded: 255 °
